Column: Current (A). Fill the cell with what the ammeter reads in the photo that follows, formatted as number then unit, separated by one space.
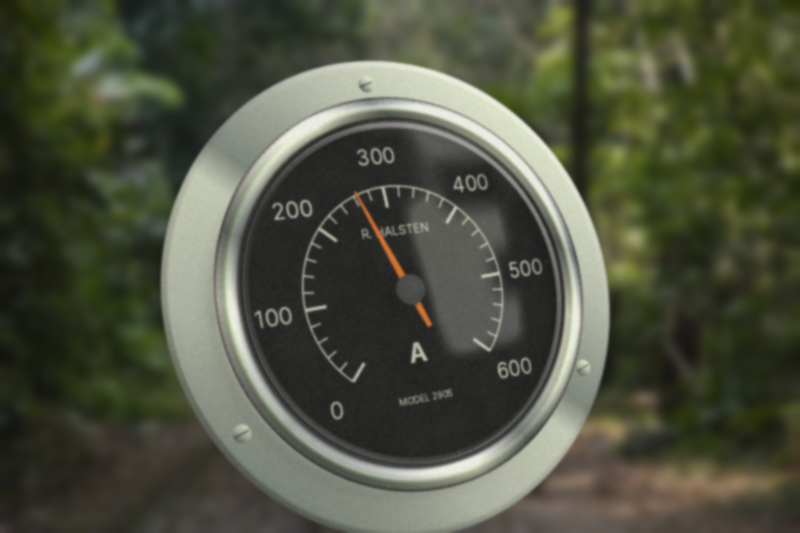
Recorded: 260 A
